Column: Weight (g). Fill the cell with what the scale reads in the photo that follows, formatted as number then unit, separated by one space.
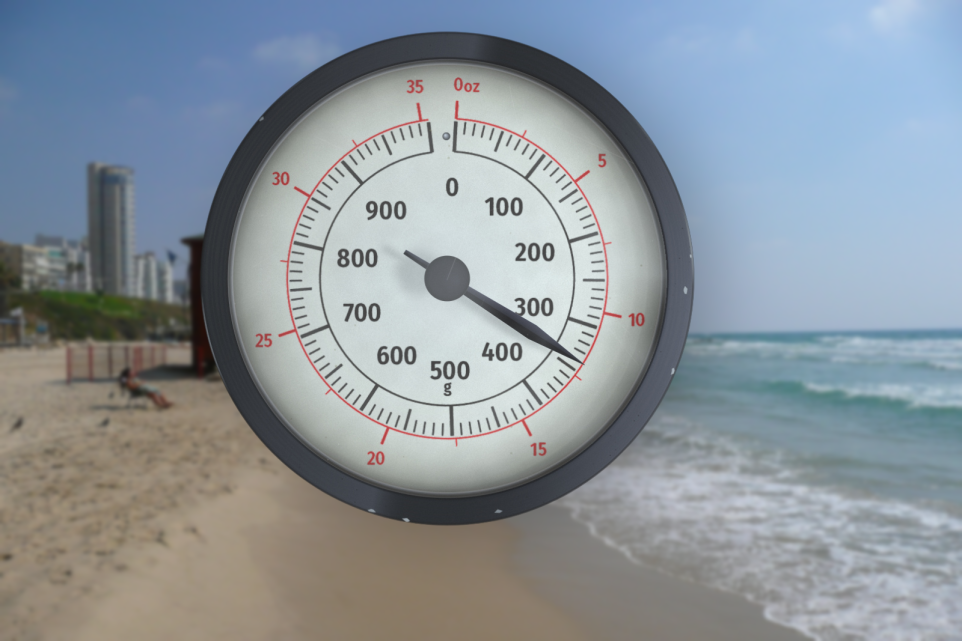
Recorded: 340 g
